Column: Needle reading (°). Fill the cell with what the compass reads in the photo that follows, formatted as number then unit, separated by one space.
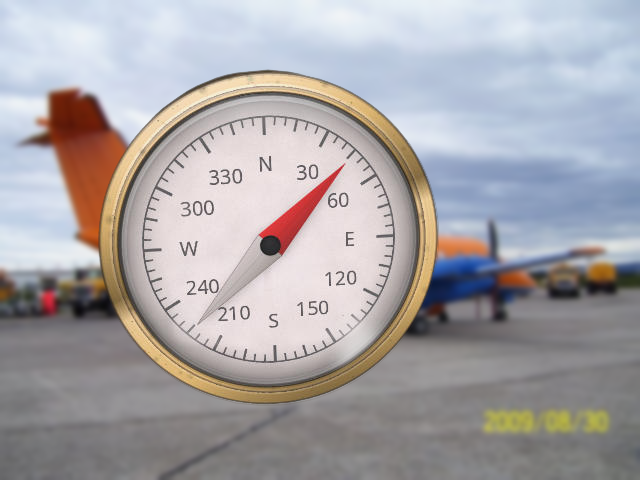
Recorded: 45 °
